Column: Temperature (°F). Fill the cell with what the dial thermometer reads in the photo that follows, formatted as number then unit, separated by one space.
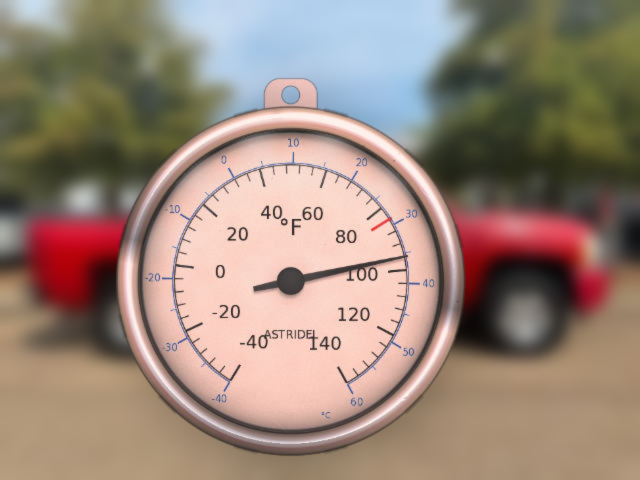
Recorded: 96 °F
